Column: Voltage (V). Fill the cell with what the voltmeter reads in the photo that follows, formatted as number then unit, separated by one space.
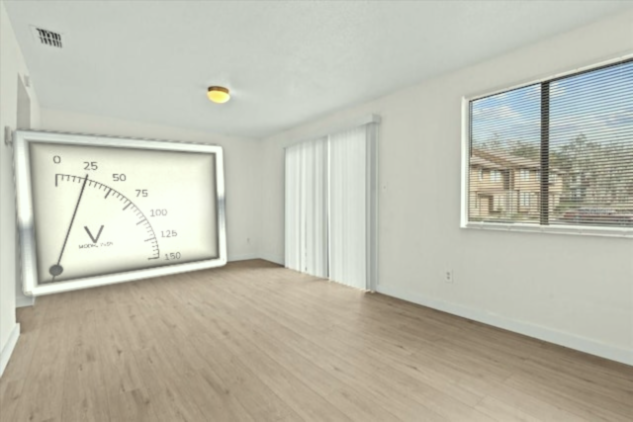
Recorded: 25 V
